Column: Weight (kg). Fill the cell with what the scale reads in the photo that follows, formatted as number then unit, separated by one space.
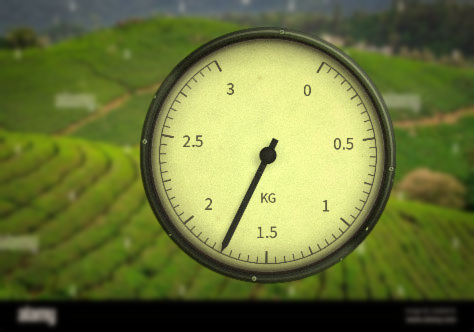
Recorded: 1.75 kg
